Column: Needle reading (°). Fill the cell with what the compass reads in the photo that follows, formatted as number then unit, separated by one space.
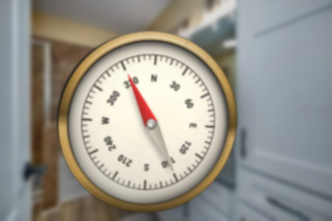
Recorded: 330 °
